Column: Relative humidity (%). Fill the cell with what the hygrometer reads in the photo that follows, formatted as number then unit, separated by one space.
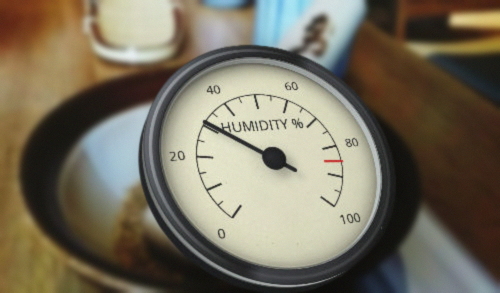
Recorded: 30 %
